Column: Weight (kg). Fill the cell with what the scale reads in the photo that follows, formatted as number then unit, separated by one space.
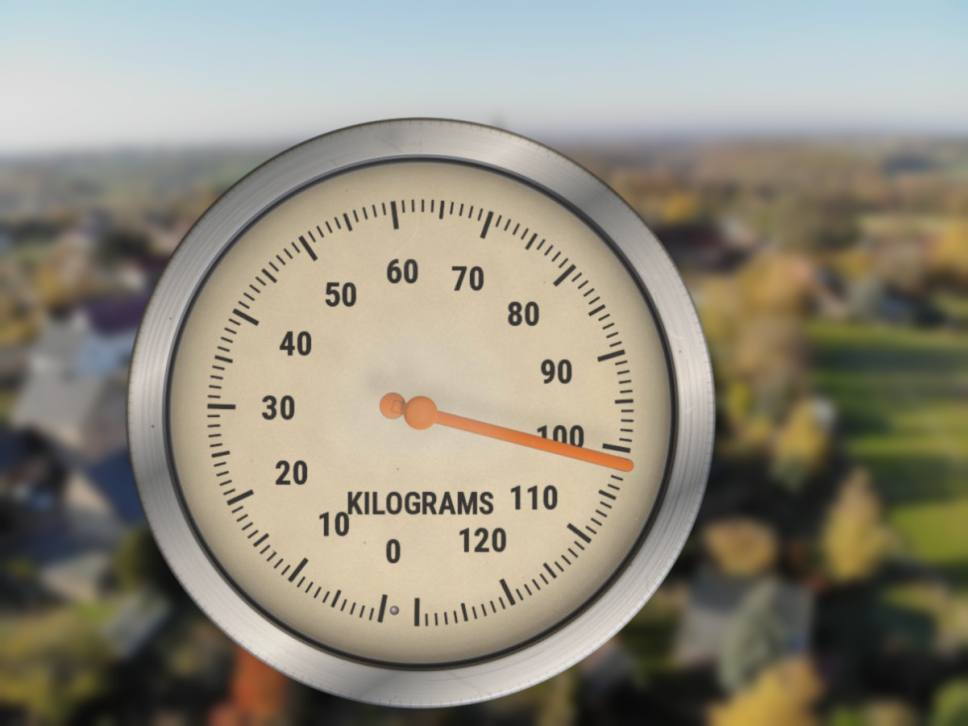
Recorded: 101.5 kg
